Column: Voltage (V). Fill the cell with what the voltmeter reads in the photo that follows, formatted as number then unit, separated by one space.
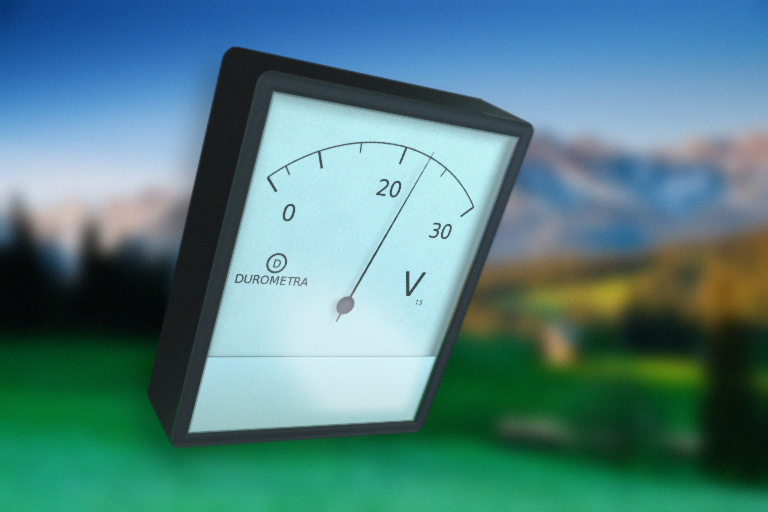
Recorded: 22.5 V
